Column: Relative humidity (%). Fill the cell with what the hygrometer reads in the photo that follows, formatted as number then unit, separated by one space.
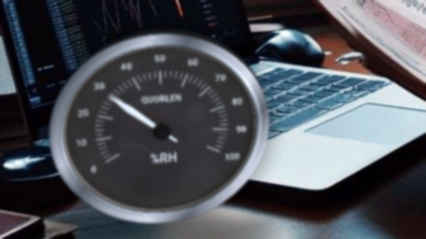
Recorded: 30 %
